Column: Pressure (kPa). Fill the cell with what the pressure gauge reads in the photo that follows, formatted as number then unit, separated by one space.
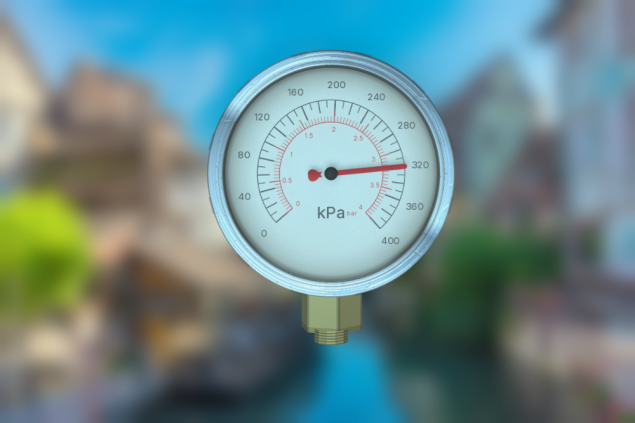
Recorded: 320 kPa
